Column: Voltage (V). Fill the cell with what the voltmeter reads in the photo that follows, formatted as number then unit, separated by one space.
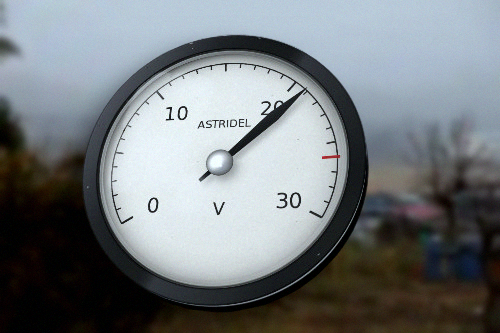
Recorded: 21 V
